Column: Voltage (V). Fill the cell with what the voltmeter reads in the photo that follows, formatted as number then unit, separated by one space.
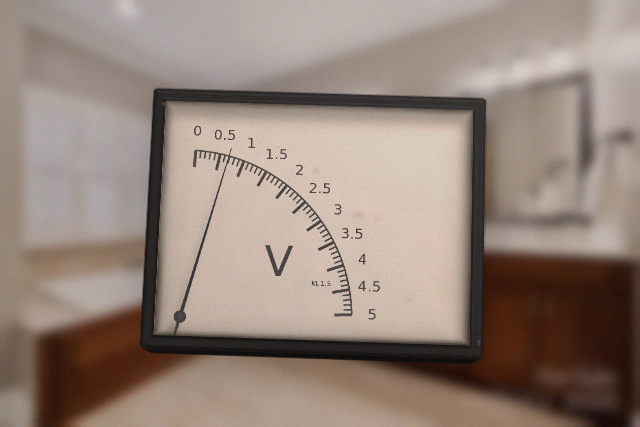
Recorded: 0.7 V
